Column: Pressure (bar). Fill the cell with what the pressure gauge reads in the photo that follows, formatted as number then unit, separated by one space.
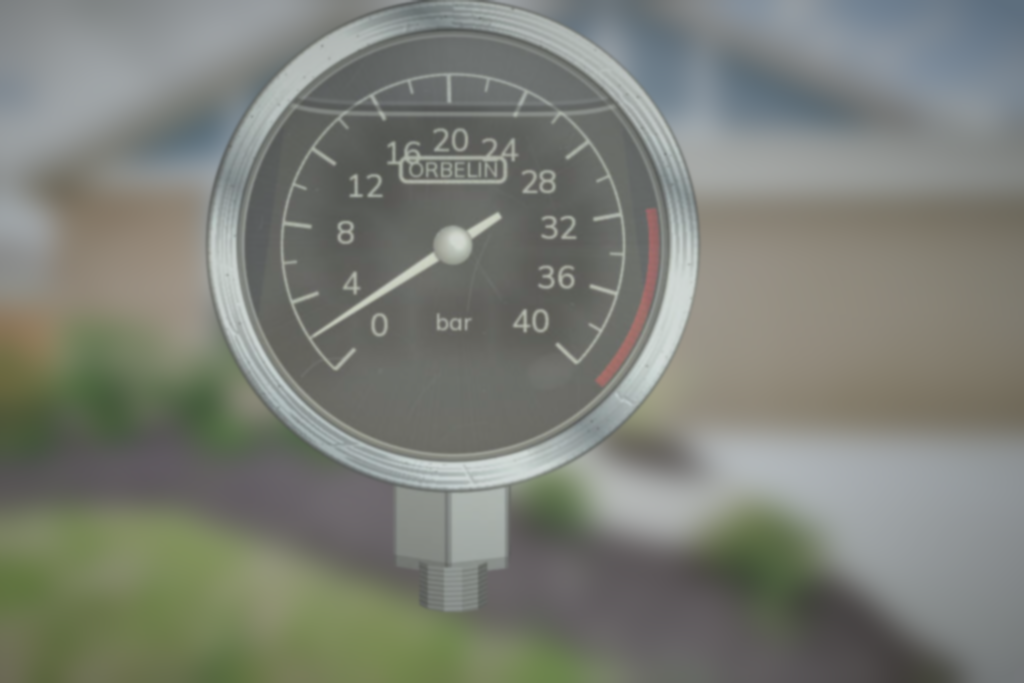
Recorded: 2 bar
